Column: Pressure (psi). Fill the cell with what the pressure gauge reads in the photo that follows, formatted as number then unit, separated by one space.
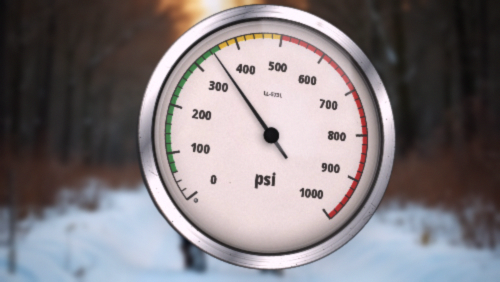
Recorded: 340 psi
